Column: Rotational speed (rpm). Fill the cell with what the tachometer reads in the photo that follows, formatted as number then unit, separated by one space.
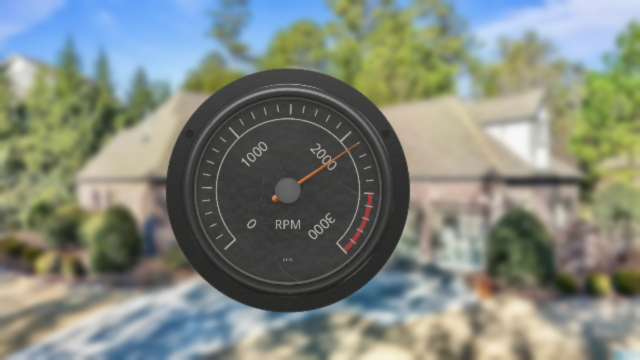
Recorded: 2100 rpm
